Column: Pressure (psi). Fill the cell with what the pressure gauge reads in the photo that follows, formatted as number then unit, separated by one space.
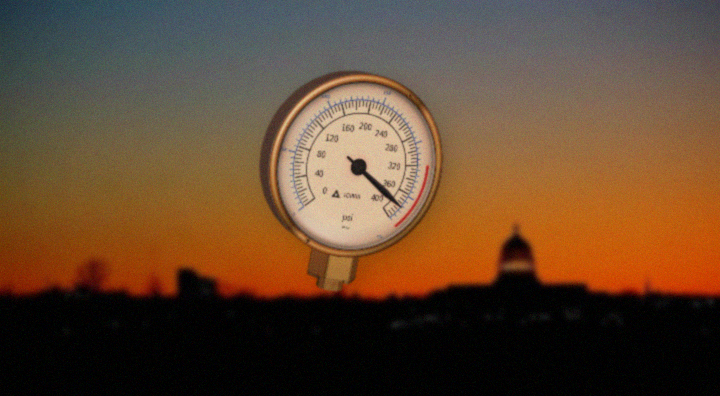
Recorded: 380 psi
